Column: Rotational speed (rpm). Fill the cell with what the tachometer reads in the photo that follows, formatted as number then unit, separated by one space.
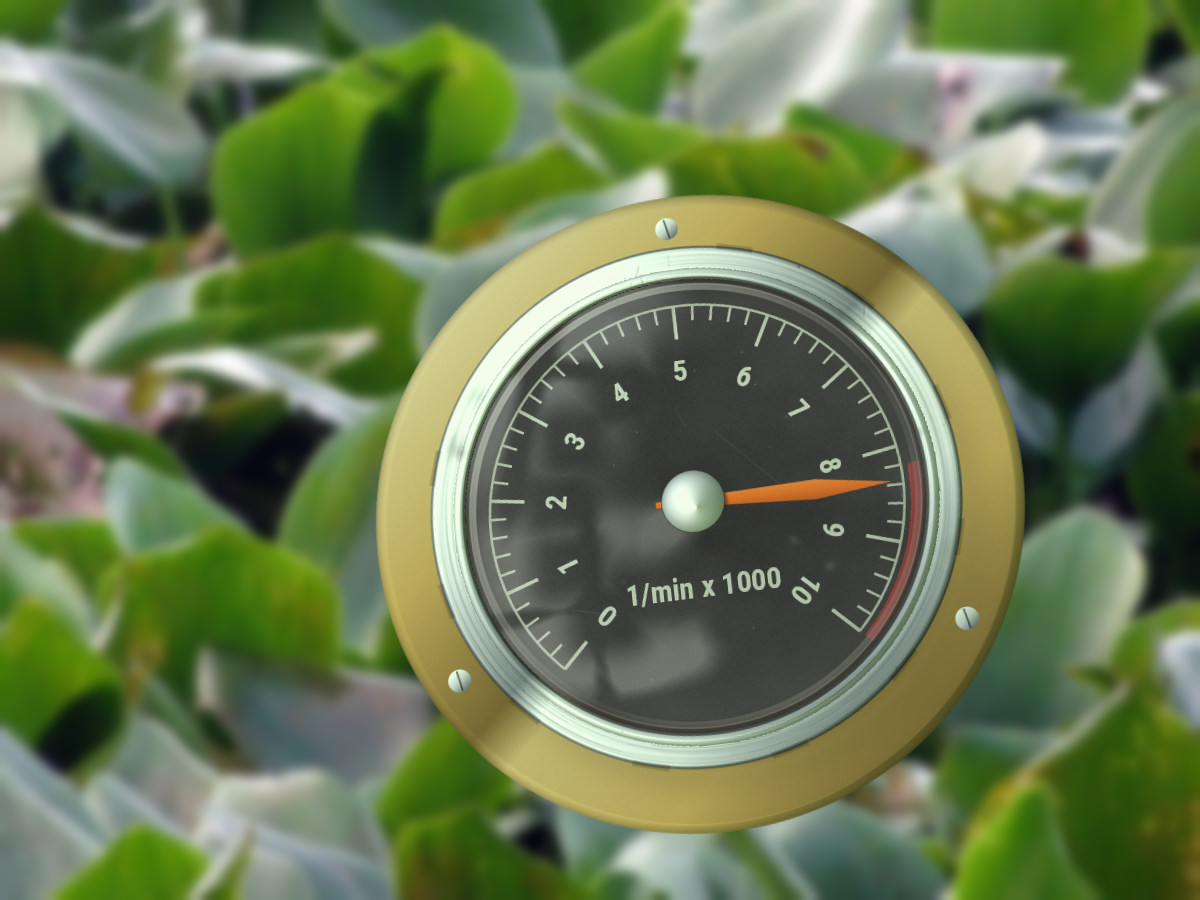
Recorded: 8400 rpm
